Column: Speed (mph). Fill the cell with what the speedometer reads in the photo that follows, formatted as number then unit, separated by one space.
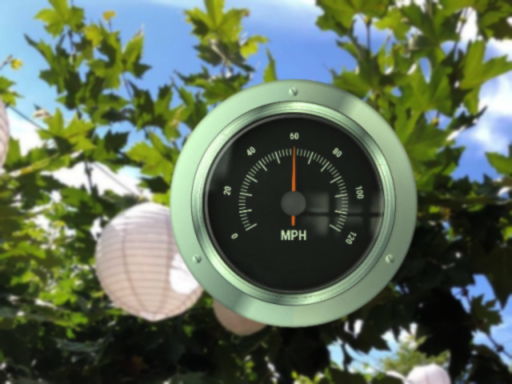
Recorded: 60 mph
